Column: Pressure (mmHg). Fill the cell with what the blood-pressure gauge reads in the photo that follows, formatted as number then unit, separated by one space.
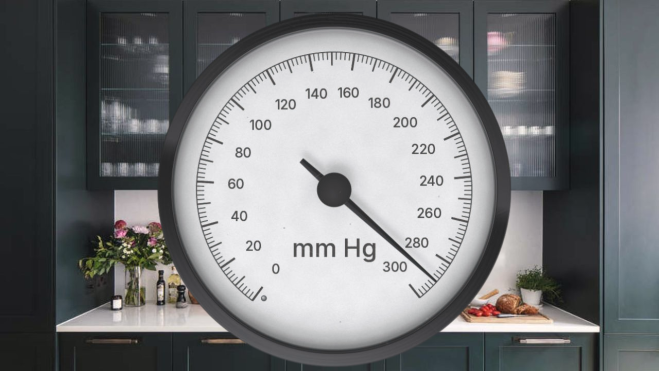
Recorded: 290 mmHg
